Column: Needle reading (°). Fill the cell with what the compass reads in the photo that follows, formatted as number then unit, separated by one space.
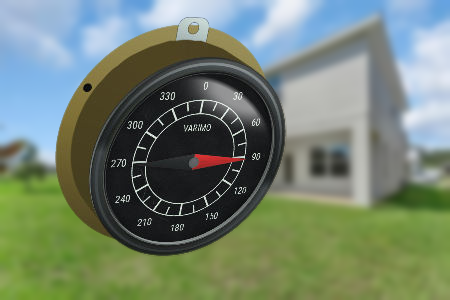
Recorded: 90 °
